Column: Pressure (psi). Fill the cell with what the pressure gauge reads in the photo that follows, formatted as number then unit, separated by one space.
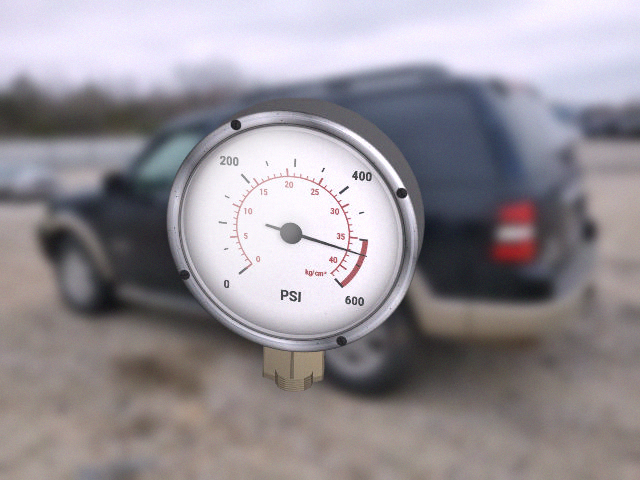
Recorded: 525 psi
